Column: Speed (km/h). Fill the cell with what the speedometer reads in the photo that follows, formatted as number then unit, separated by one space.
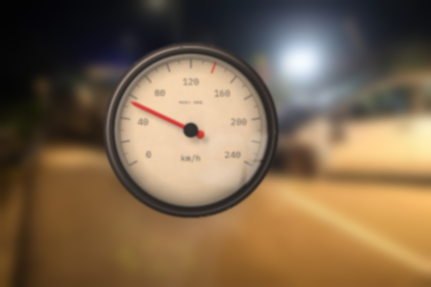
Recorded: 55 km/h
